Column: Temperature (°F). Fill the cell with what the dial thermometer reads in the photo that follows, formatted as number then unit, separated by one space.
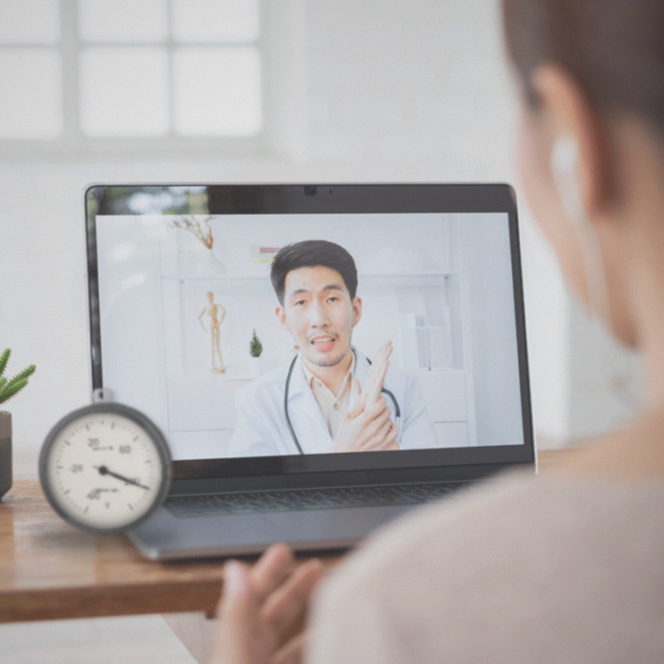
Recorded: 100 °F
